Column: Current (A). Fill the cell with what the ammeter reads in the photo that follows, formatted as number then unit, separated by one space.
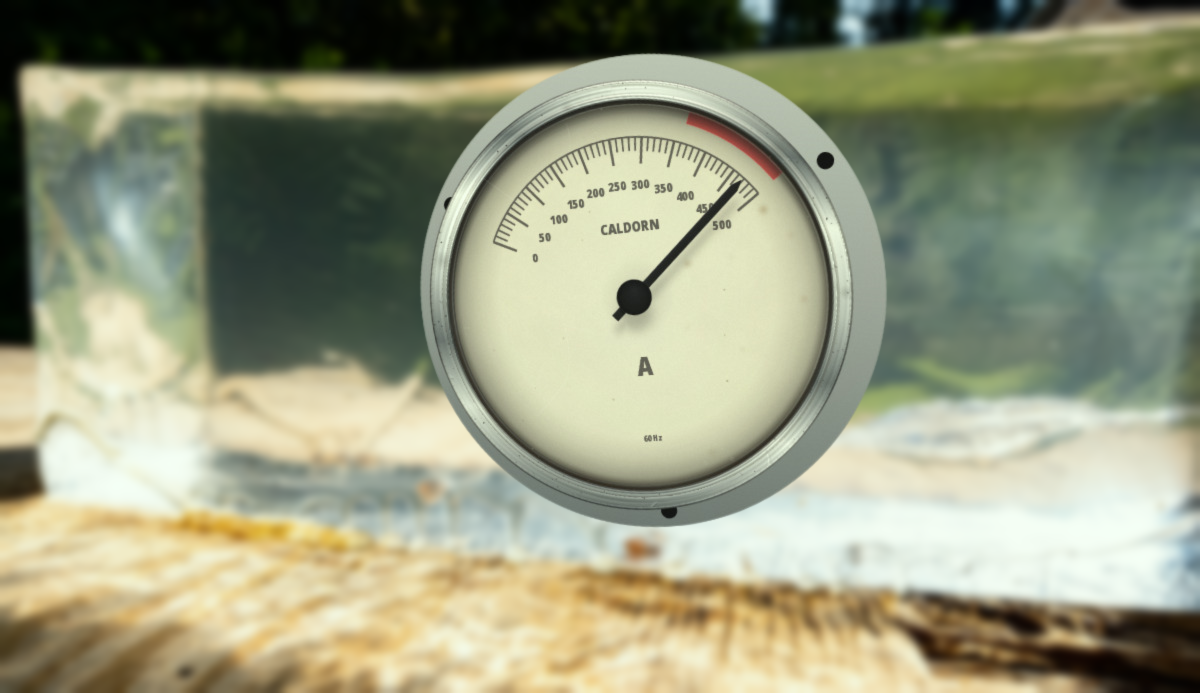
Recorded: 470 A
